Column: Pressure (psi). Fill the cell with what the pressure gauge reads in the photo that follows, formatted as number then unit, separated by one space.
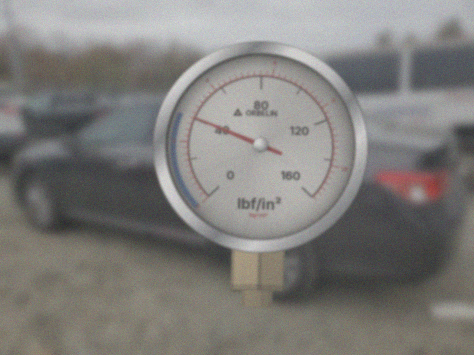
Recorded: 40 psi
